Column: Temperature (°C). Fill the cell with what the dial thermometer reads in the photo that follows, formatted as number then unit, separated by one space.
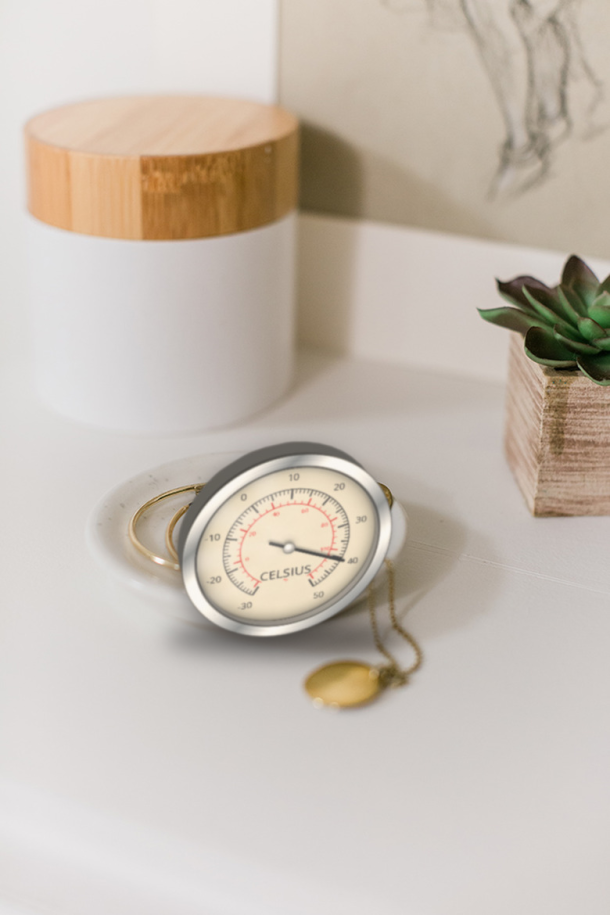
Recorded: 40 °C
